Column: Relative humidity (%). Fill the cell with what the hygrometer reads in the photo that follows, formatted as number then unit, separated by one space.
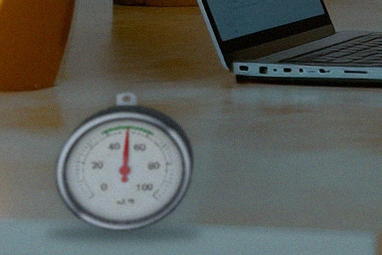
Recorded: 50 %
